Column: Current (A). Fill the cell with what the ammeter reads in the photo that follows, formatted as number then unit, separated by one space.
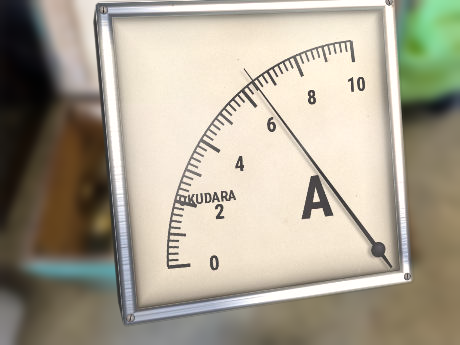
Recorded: 6.4 A
